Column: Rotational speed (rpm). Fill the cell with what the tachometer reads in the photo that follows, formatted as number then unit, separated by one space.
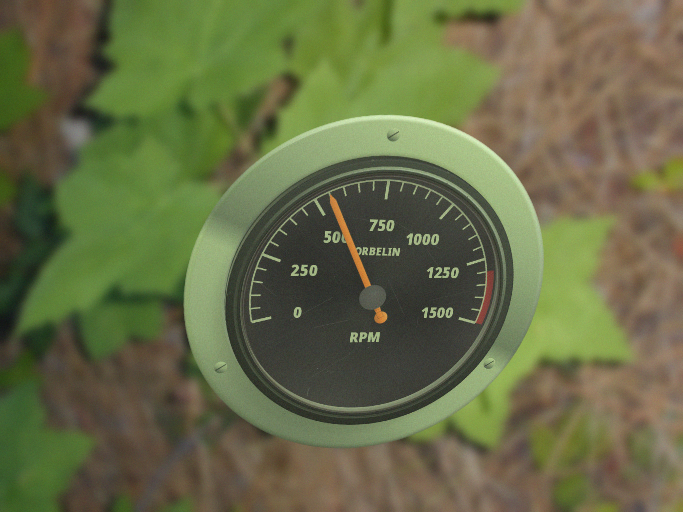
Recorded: 550 rpm
